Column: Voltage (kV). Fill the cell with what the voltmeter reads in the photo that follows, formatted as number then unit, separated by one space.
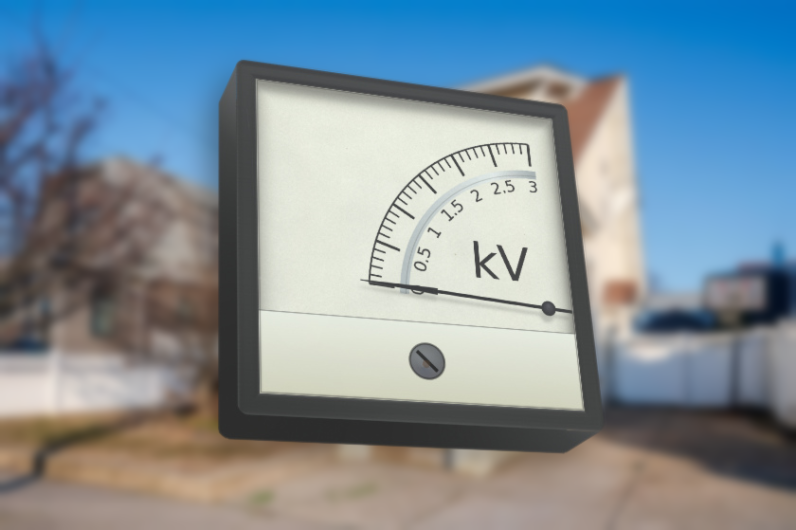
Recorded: 0 kV
